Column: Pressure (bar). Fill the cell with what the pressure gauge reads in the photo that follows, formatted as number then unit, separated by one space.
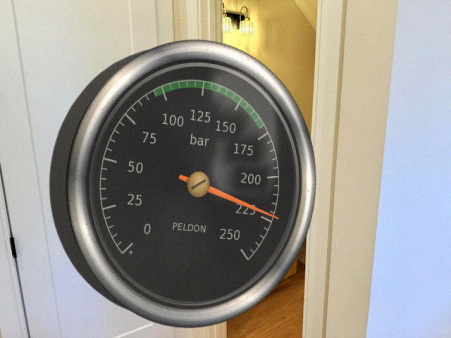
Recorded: 222.5 bar
